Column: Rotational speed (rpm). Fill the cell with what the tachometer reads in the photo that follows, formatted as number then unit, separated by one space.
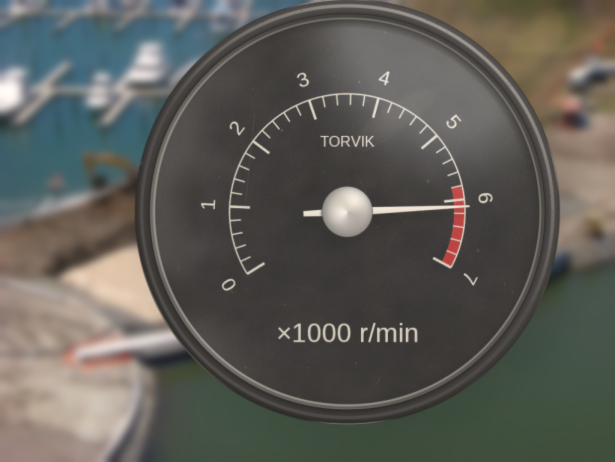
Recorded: 6100 rpm
